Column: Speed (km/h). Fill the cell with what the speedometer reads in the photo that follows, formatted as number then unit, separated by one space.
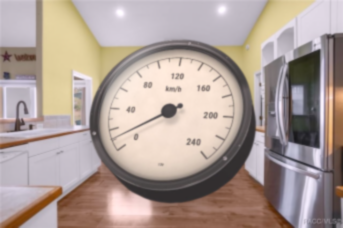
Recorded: 10 km/h
